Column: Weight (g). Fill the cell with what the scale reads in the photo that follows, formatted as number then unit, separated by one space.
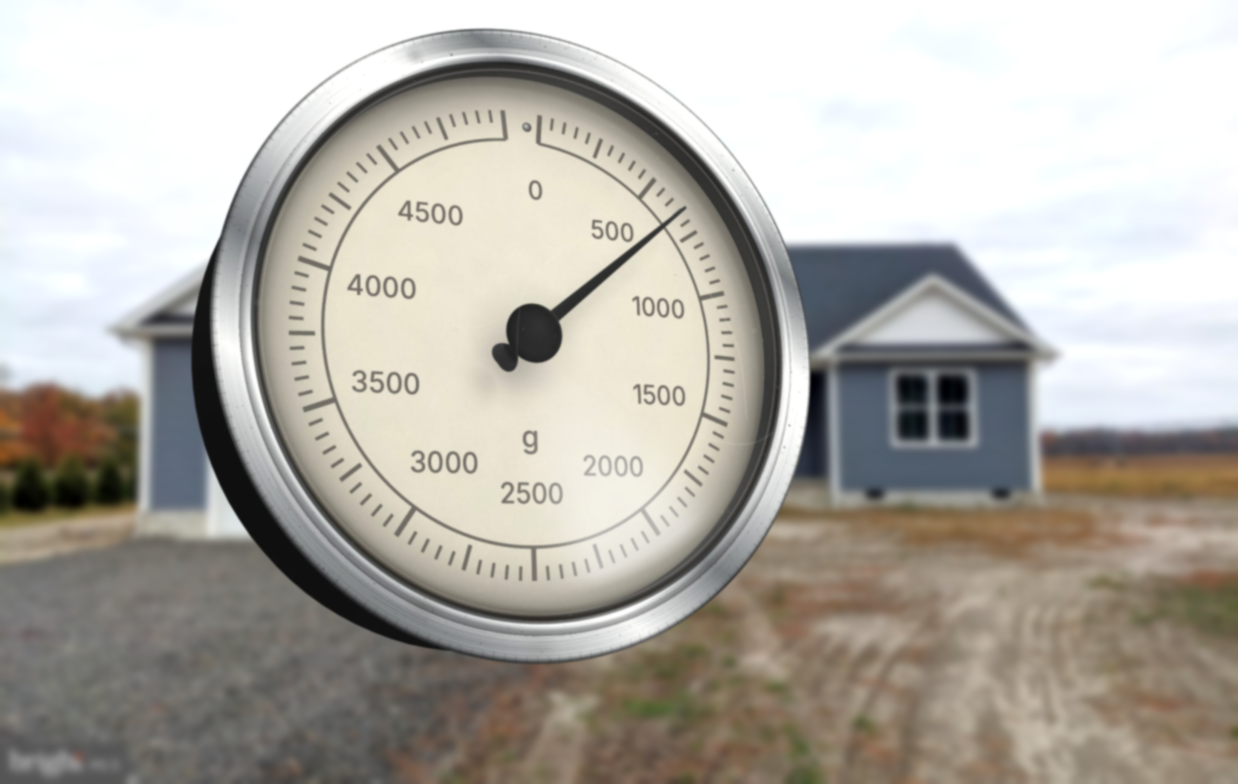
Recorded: 650 g
